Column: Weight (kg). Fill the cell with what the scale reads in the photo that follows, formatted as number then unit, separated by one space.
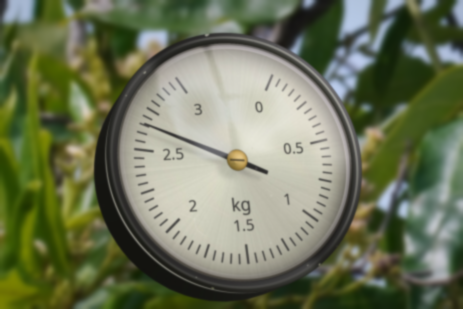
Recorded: 2.65 kg
